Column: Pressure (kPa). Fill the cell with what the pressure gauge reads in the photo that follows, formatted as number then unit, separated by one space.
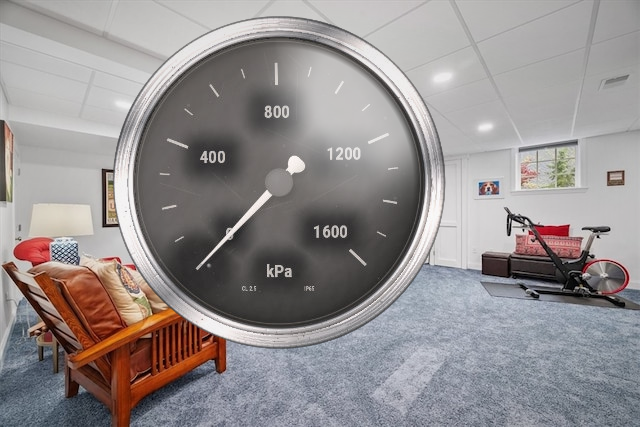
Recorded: 0 kPa
